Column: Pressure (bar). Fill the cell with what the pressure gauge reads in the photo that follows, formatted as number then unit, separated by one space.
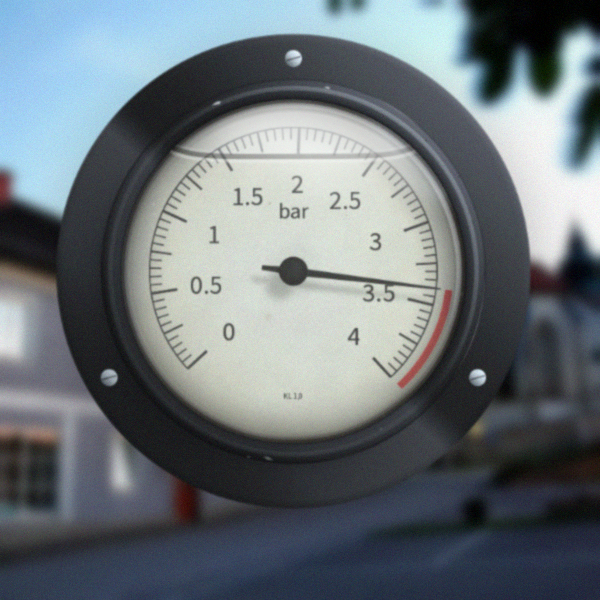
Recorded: 3.4 bar
